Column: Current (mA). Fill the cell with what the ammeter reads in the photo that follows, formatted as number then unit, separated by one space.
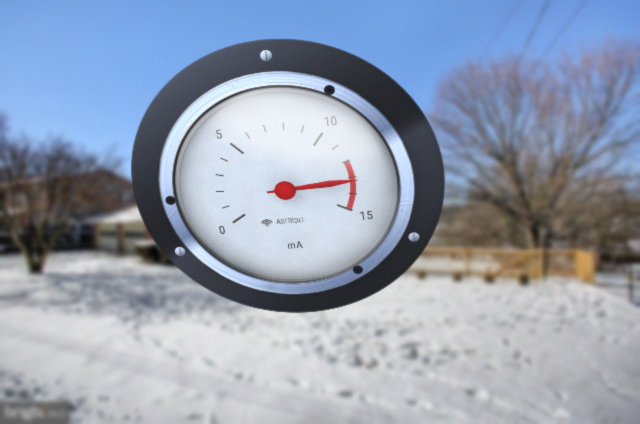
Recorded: 13 mA
